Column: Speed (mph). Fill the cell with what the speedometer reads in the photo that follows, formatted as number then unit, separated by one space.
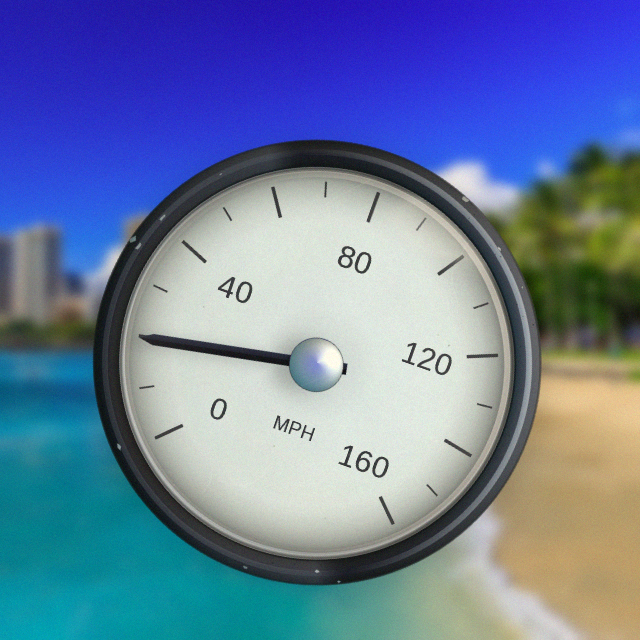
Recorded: 20 mph
